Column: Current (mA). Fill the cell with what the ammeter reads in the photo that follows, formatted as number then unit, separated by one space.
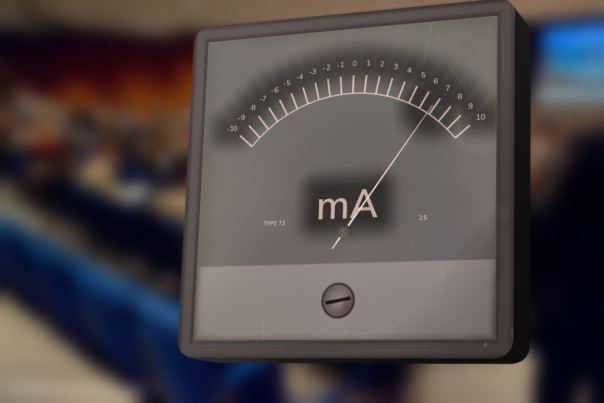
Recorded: 7 mA
